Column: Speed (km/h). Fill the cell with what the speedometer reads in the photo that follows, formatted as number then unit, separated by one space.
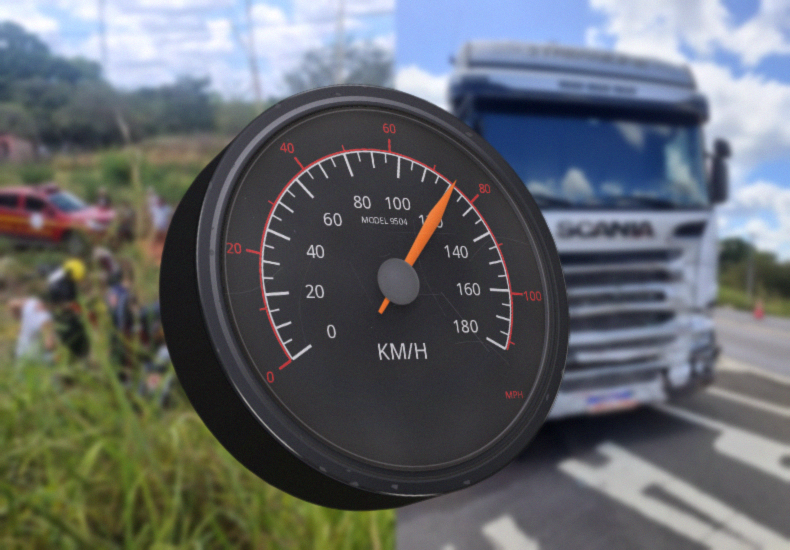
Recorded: 120 km/h
